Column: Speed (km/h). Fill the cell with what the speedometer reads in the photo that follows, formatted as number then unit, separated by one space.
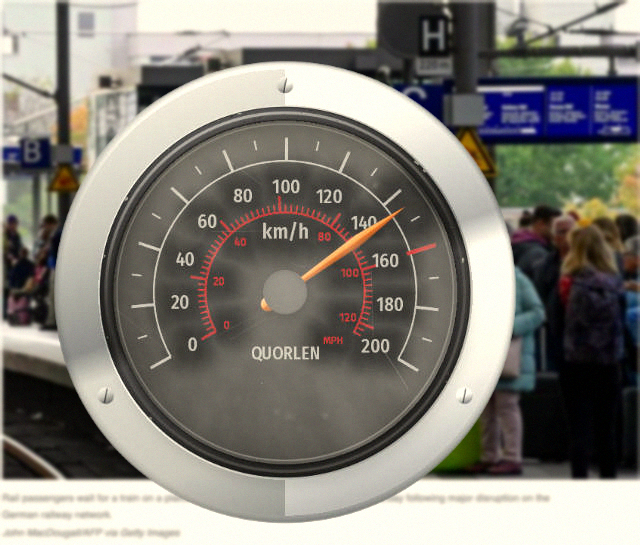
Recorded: 145 km/h
